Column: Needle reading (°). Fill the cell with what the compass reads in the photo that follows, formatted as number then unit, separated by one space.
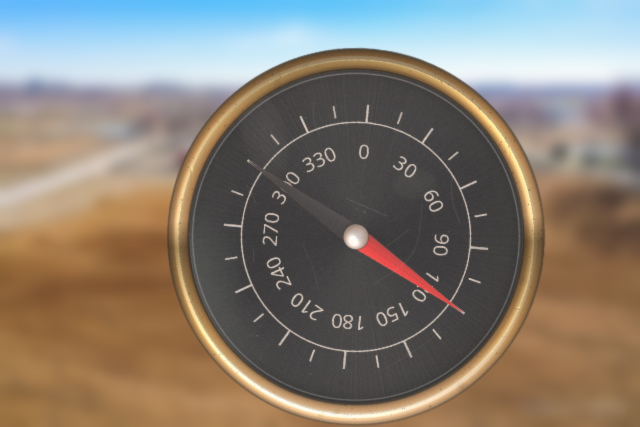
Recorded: 120 °
